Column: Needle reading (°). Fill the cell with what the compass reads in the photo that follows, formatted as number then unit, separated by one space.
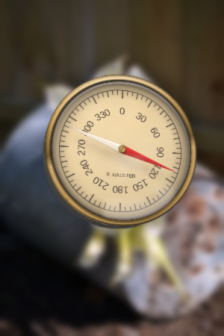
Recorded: 110 °
